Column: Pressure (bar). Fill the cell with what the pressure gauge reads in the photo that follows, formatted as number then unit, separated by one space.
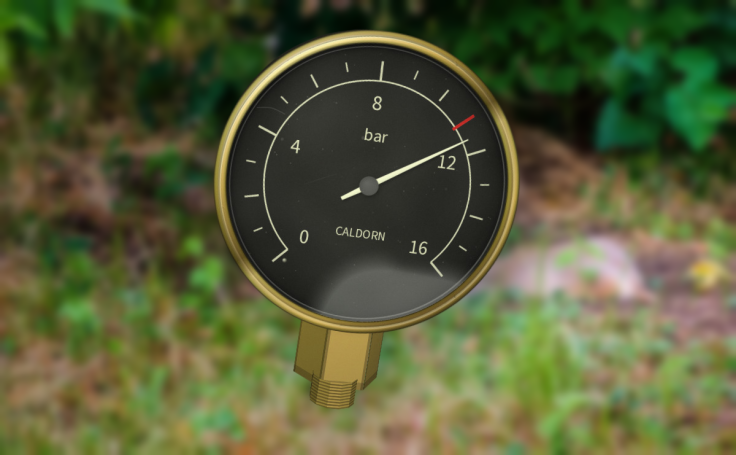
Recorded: 11.5 bar
